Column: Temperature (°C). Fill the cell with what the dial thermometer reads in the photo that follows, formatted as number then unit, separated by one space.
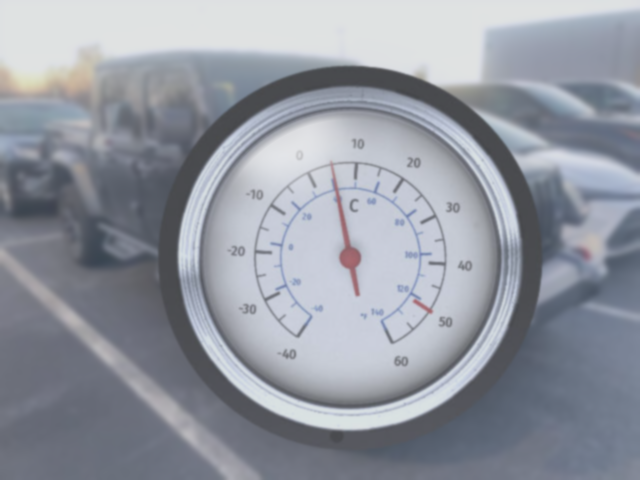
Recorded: 5 °C
